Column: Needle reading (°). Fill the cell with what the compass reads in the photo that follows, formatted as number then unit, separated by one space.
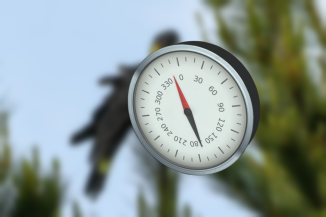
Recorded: 350 °
